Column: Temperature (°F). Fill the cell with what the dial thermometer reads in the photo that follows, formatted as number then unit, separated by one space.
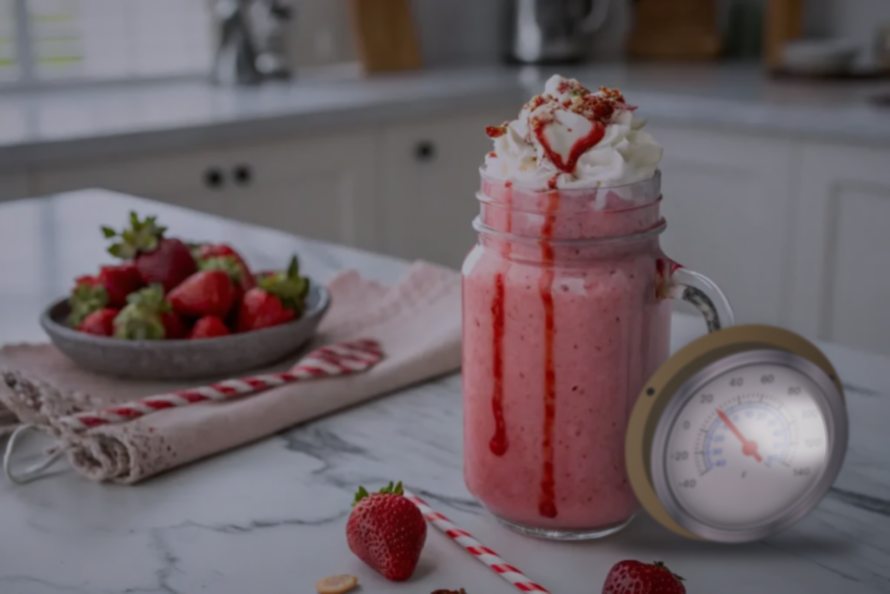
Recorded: 20 °F
